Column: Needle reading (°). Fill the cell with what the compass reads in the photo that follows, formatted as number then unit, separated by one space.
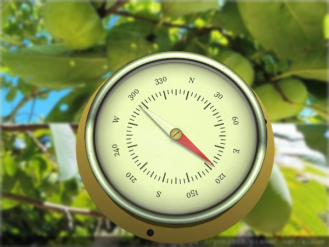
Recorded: 115 °
